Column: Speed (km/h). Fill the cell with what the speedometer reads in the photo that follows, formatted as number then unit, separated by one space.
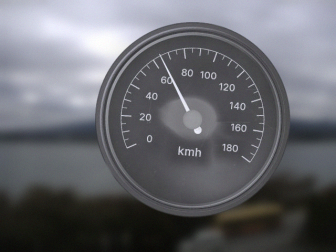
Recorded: 65 km/h
